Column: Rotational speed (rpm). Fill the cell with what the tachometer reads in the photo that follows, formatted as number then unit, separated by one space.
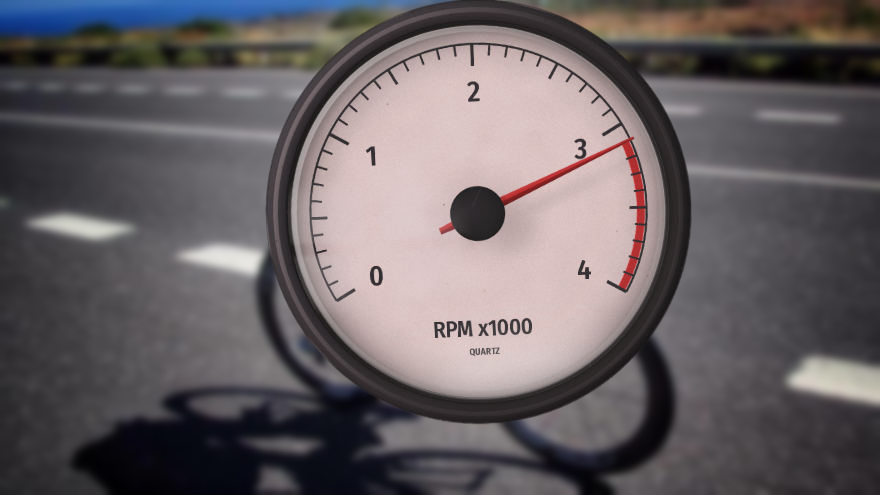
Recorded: 3100 rpm
